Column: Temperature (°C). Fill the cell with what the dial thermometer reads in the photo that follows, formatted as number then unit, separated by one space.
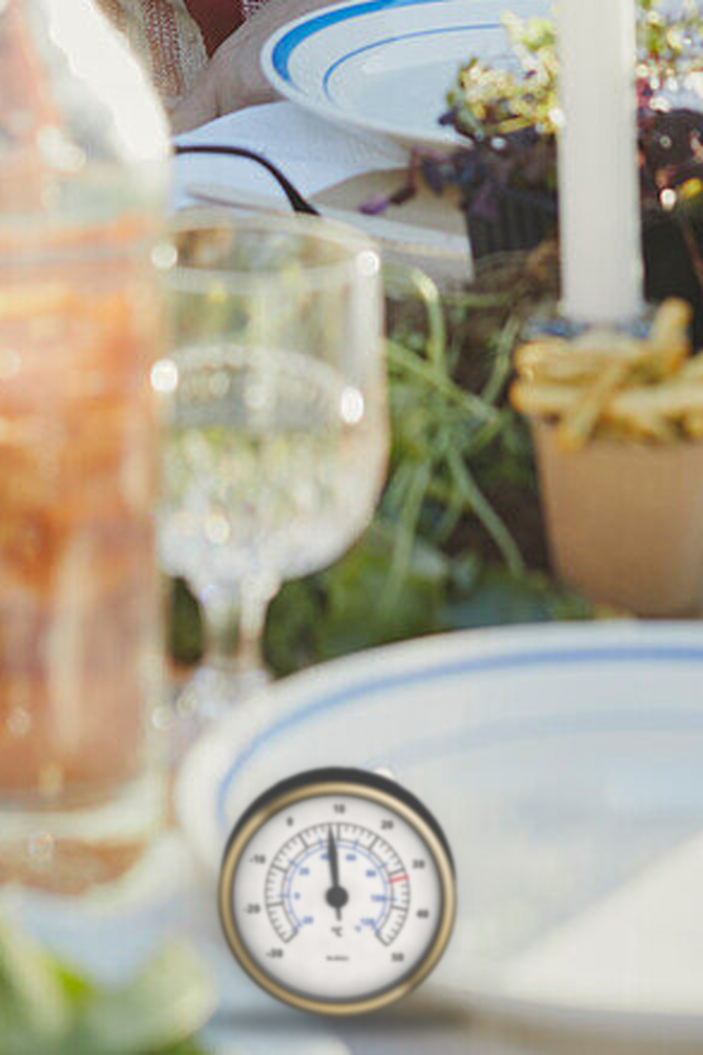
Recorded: 8 °C
